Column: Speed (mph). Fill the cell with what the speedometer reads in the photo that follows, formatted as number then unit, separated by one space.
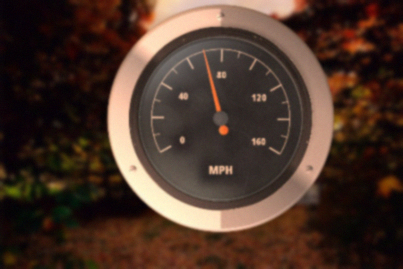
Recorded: 70 mph
